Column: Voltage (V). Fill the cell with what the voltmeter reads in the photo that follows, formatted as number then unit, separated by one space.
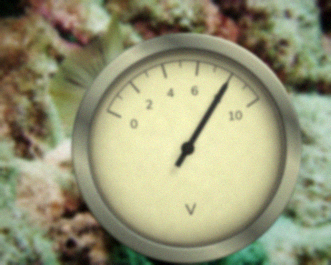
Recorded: 8 V
